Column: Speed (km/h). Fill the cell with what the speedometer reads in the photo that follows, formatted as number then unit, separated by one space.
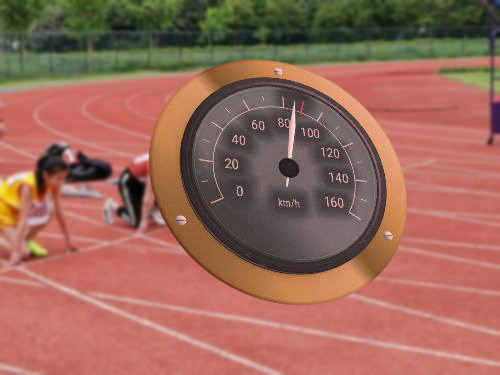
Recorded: 85 km/h
